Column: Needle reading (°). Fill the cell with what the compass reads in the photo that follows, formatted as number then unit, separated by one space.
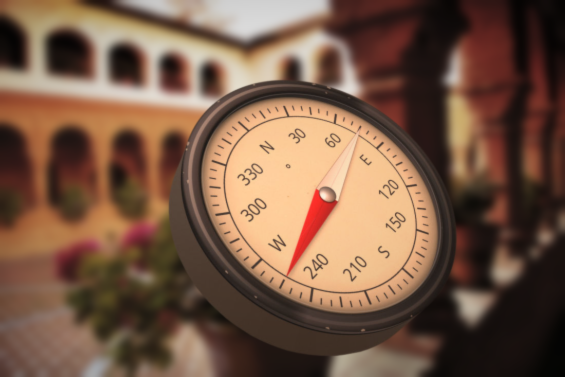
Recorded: 255 °
